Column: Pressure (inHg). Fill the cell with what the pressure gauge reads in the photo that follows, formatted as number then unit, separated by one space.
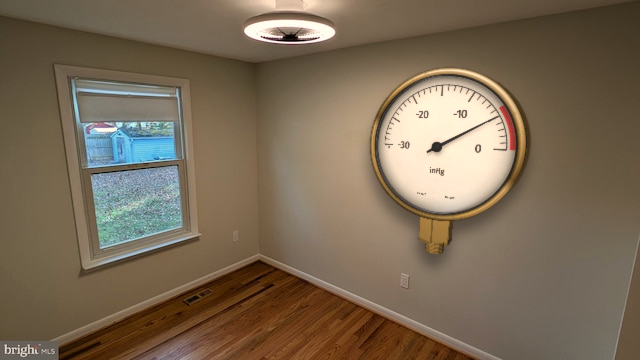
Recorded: -5 inHg
